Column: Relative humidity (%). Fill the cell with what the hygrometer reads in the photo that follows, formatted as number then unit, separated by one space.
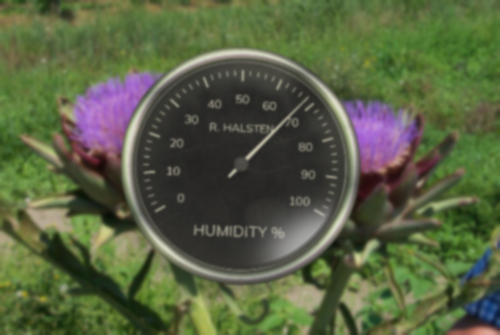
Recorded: 68 %
